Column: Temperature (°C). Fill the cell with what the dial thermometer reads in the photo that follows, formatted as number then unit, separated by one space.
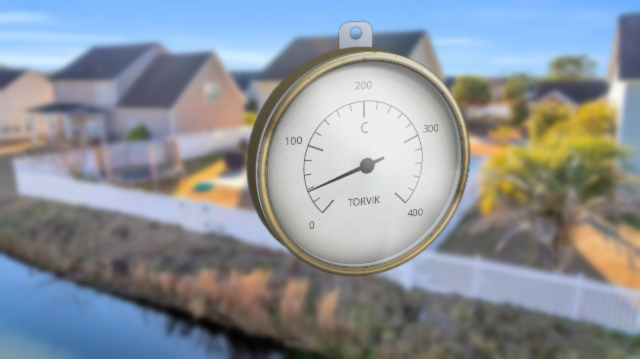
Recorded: 40 °C
